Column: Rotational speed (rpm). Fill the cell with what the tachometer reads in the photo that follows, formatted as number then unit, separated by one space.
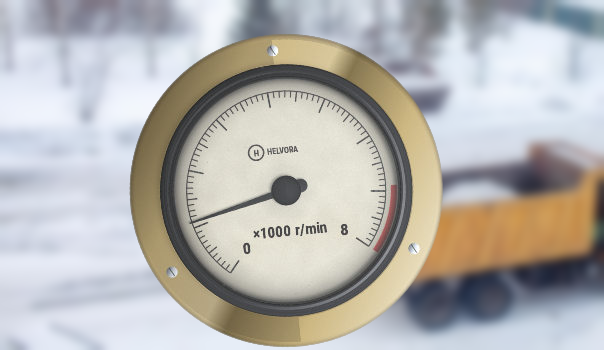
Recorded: 1100 rpm
